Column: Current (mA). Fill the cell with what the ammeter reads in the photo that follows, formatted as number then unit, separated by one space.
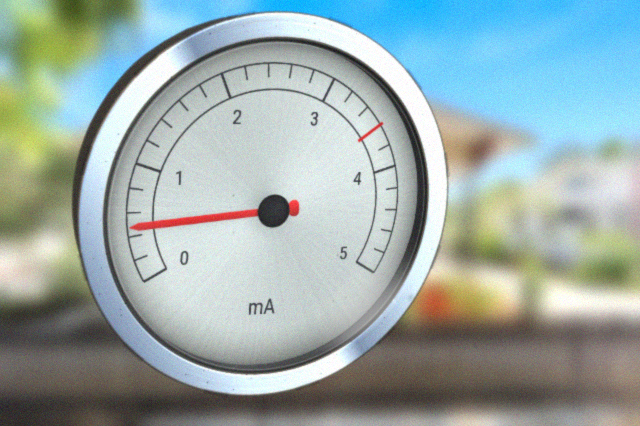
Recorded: 0.5 mA
